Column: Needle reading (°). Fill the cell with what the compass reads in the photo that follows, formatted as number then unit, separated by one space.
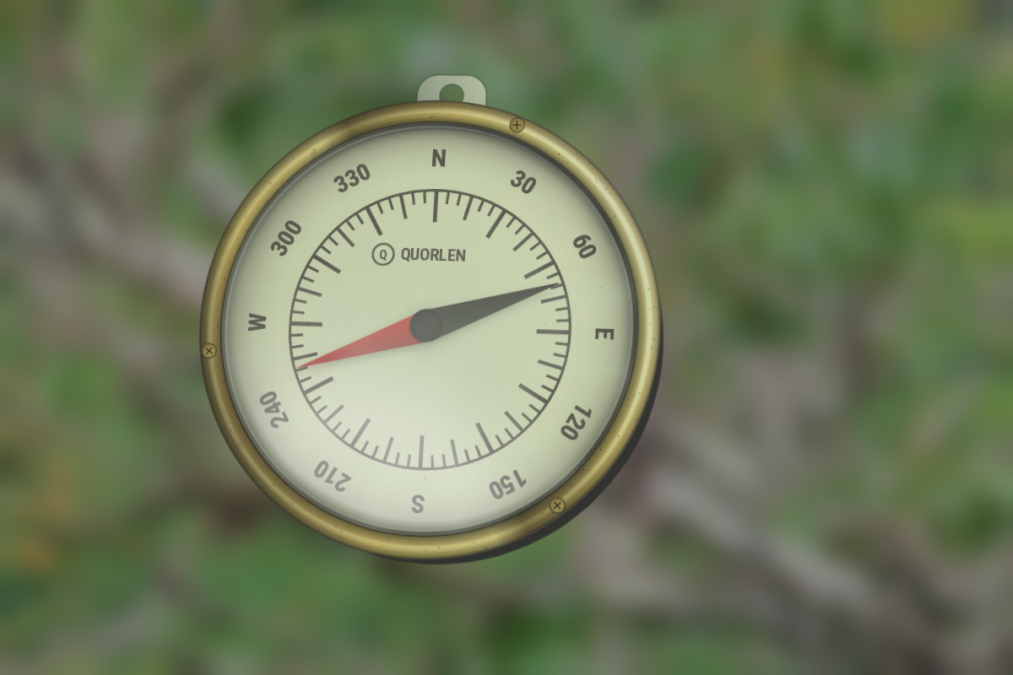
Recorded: 250 °
